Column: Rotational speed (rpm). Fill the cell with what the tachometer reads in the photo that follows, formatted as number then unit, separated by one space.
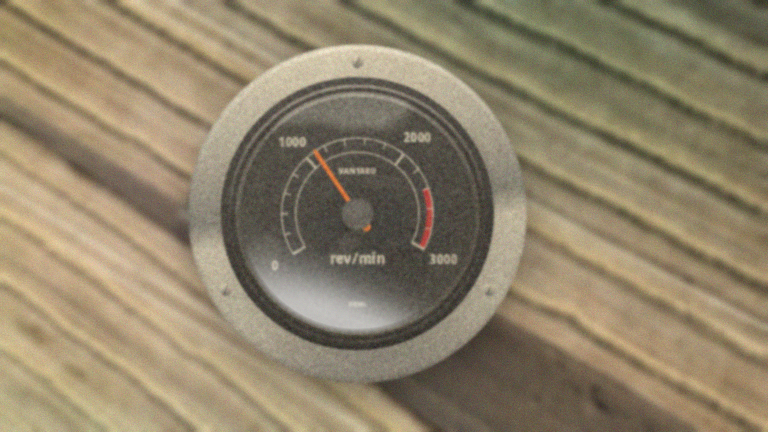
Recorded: 1100 rpm
